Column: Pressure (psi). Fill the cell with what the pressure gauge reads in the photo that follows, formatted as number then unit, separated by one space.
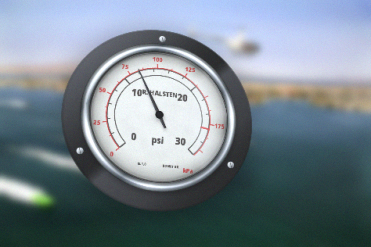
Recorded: 12 psi
